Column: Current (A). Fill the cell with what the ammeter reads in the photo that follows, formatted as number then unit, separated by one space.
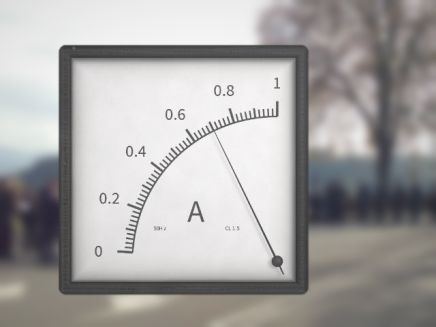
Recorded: 0.7 A
